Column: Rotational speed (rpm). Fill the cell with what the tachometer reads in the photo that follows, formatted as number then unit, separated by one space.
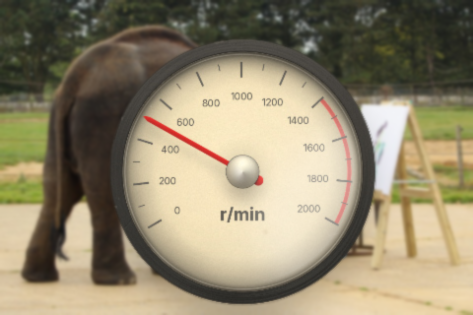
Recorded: 500 rpm
